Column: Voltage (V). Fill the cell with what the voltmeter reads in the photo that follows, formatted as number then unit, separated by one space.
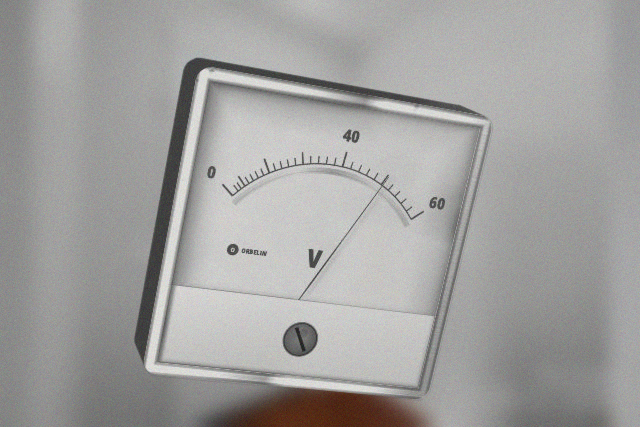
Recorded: 50 V
